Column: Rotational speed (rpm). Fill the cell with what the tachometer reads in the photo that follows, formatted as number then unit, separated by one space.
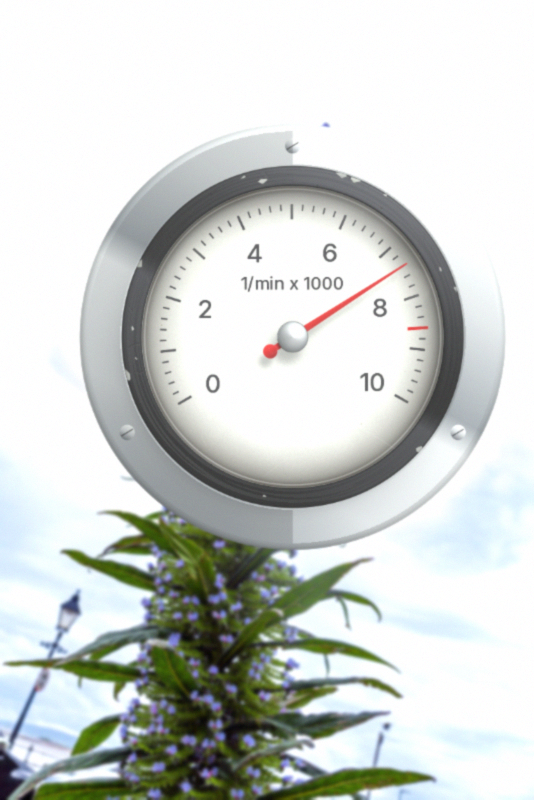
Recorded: 7400 rpm
